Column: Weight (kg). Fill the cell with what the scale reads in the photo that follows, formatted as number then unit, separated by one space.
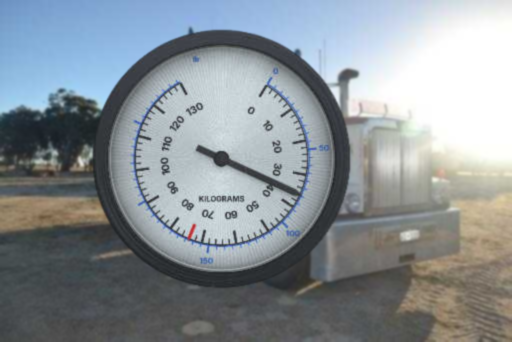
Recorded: 36 kg
